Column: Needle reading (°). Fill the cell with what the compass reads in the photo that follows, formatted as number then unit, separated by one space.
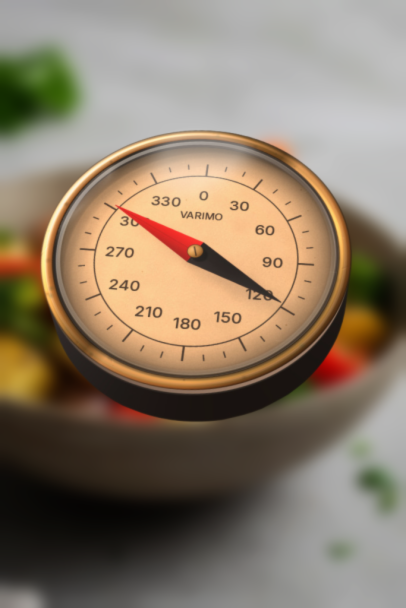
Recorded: 300 °
